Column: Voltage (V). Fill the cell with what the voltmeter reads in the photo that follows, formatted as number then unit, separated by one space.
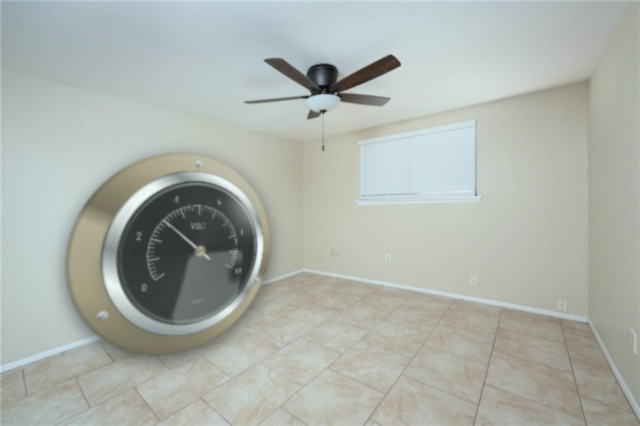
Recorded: 3 V
